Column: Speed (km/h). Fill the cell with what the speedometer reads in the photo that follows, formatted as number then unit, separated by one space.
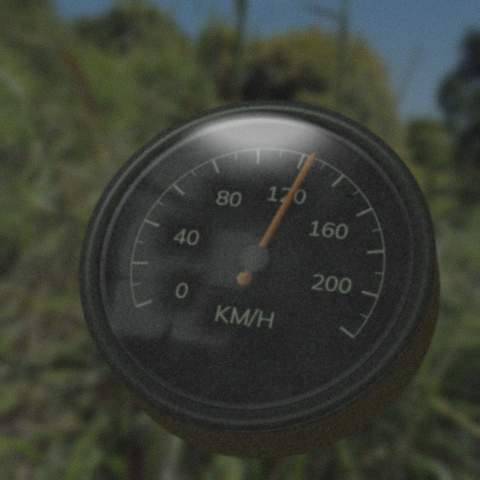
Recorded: 125 km/h
